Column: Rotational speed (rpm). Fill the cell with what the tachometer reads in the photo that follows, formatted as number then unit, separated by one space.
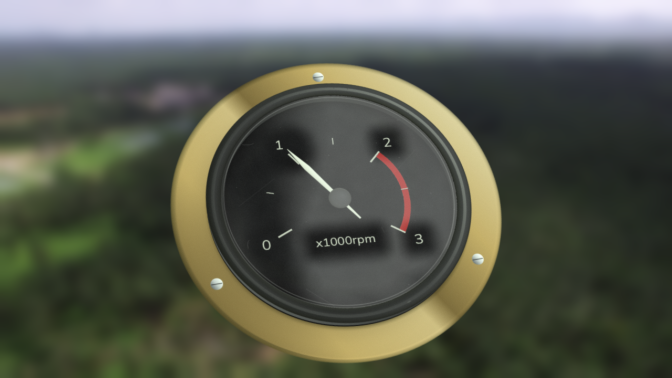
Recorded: 1000 rpm
